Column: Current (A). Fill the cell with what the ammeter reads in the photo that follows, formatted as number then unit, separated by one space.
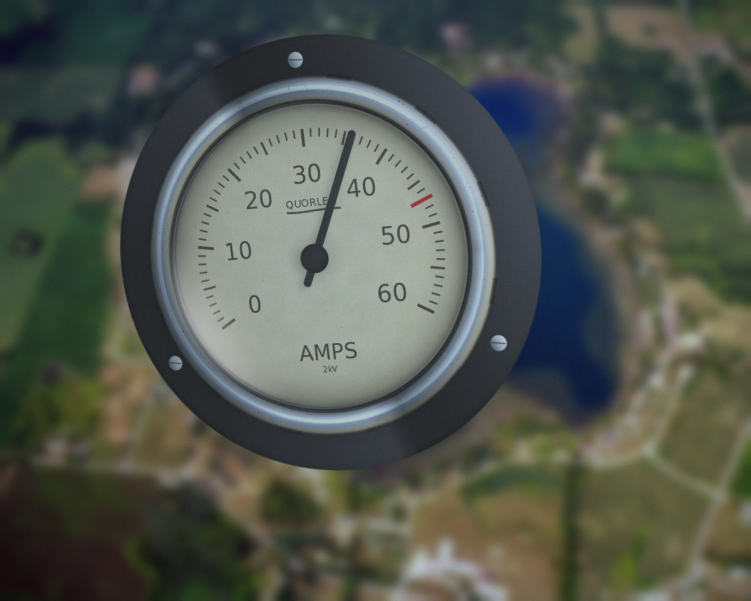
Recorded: 36 A
